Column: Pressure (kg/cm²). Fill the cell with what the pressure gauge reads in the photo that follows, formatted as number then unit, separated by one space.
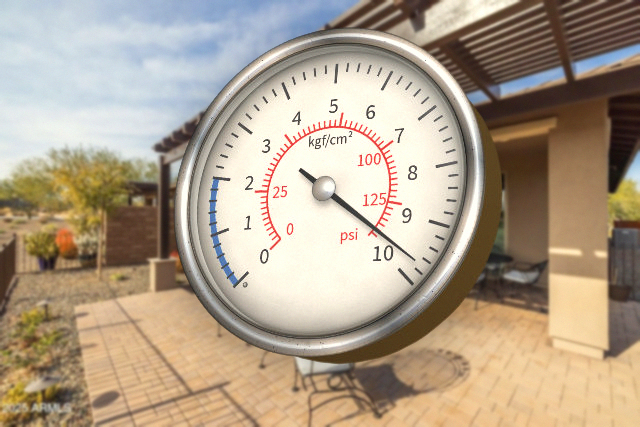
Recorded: 9.7 kg/cm²
